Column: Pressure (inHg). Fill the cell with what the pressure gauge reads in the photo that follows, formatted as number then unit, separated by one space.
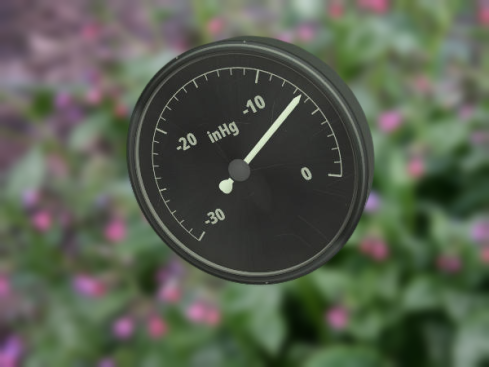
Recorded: -6.5 inHg
